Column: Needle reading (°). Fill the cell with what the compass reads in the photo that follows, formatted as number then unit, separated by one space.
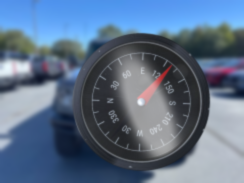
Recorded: 127.5 °
